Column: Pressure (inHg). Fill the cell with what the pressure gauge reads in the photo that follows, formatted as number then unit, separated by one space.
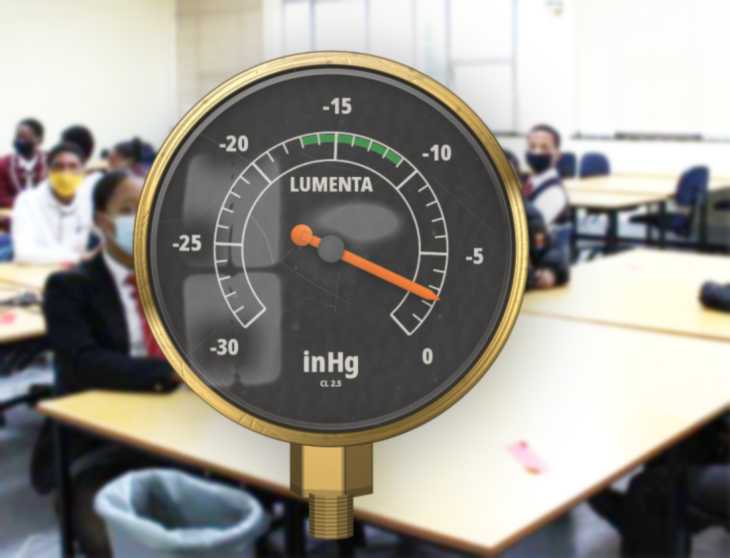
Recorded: -2.5 inHg
